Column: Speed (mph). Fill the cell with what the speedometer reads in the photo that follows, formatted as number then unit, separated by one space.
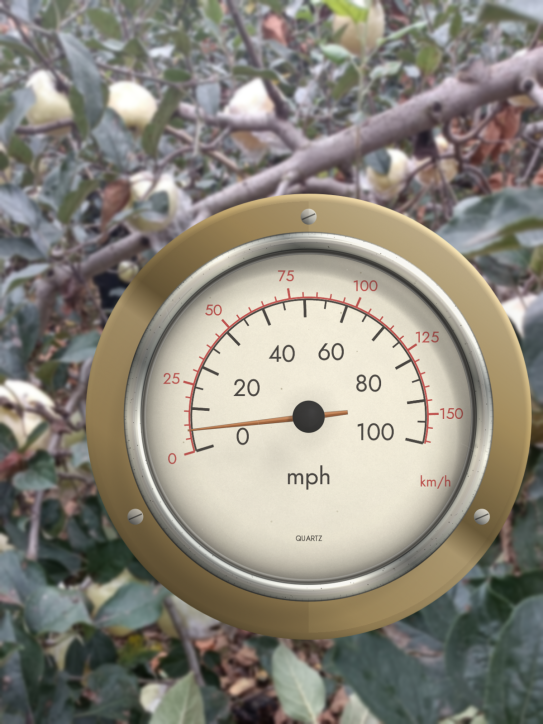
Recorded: 5 mph
